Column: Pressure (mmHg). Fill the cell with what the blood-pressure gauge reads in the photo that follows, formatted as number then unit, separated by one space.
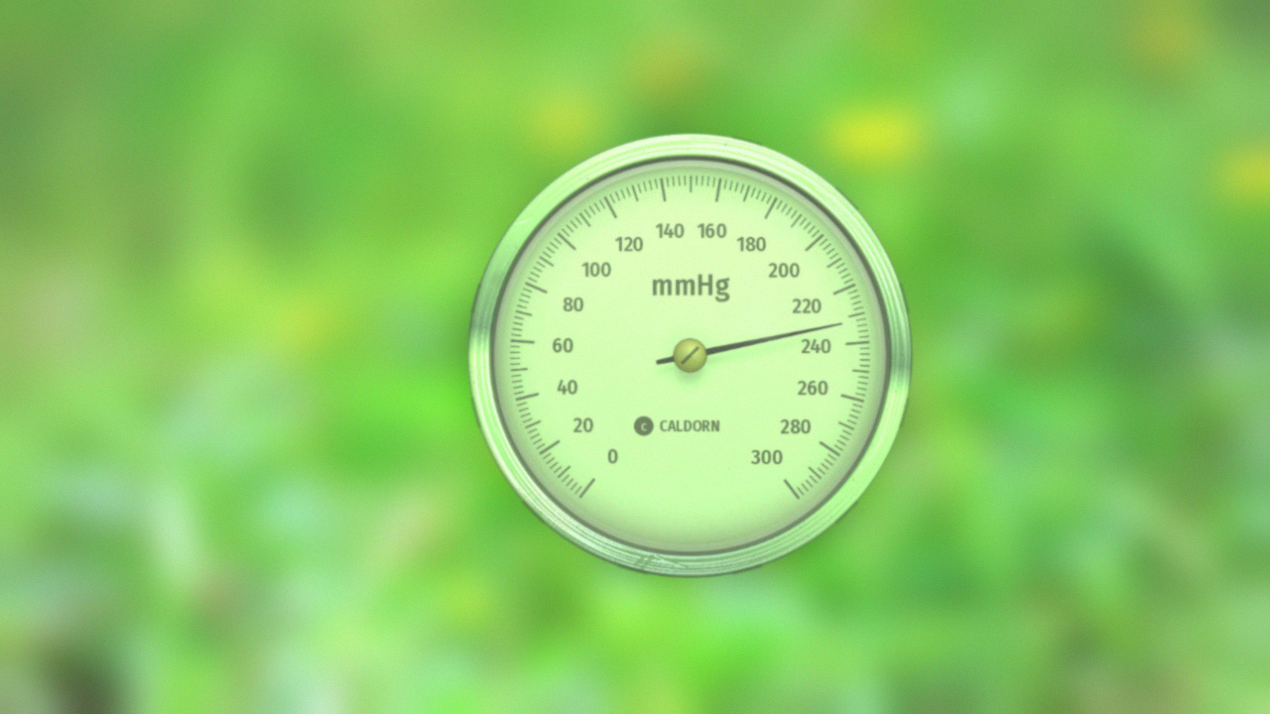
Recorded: 232 mmHg
